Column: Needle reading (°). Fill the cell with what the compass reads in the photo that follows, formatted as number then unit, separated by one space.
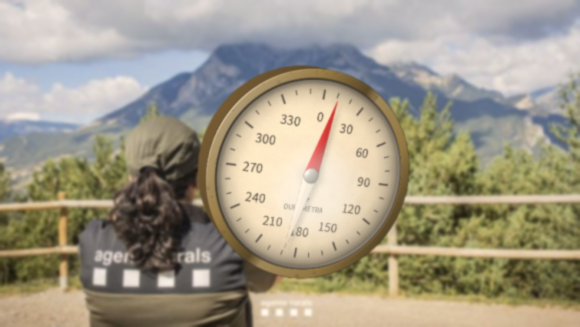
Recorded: 10 °
